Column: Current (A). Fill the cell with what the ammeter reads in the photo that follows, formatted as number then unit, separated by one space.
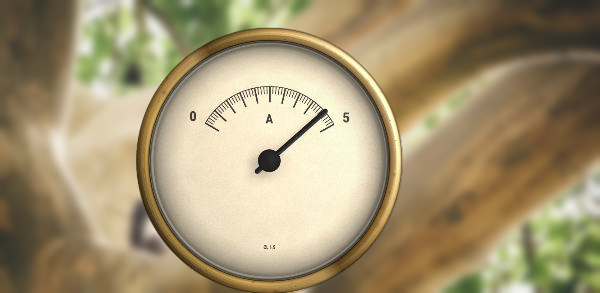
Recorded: 4.5 A
